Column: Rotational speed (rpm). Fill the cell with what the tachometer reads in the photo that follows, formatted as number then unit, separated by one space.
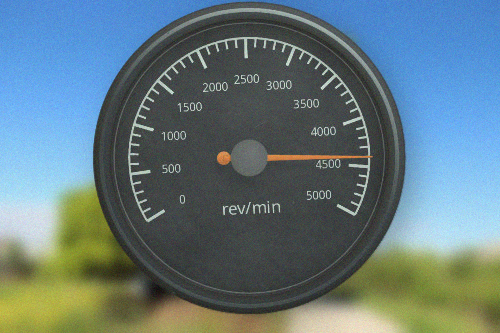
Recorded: 4400 rpm
